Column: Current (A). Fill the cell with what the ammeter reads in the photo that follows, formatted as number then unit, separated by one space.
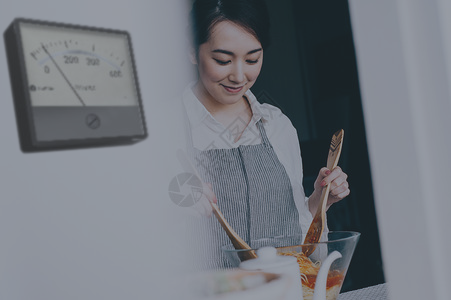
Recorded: 100 A
